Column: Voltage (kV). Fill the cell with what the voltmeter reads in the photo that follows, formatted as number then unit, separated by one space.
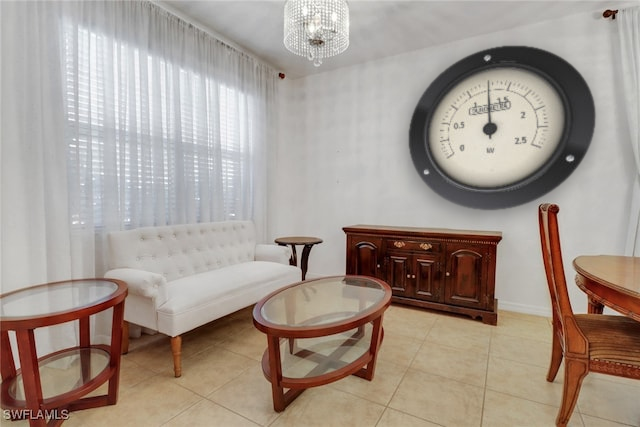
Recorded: 1.25 kV
